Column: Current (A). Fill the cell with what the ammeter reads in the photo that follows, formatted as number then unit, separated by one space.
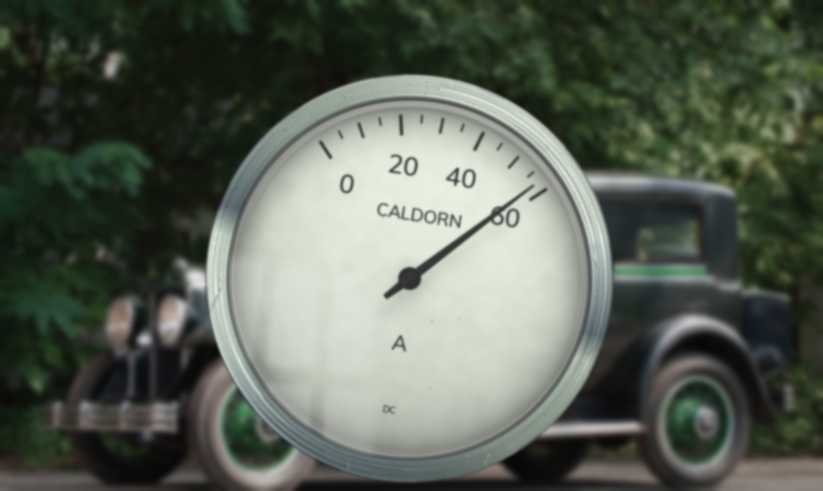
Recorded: 57.5 A
